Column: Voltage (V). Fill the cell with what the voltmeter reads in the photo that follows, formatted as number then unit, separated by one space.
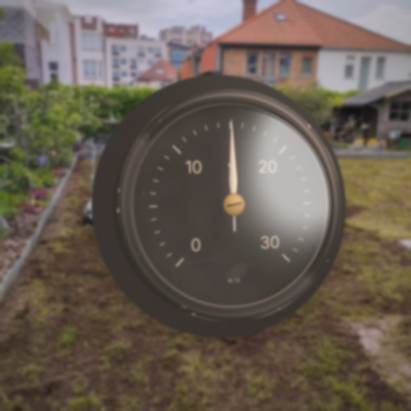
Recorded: 15 V
